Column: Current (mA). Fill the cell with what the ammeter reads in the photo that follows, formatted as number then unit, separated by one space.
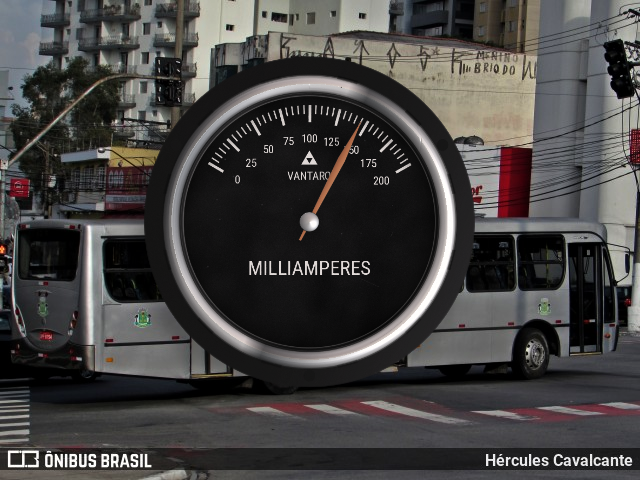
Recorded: 145 mA
